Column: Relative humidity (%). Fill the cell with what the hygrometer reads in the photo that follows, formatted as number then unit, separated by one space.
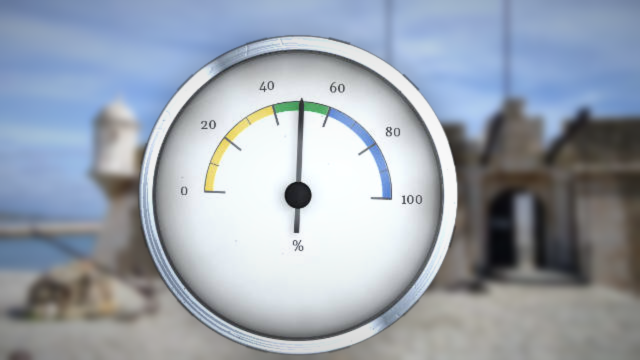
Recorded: 50 %
